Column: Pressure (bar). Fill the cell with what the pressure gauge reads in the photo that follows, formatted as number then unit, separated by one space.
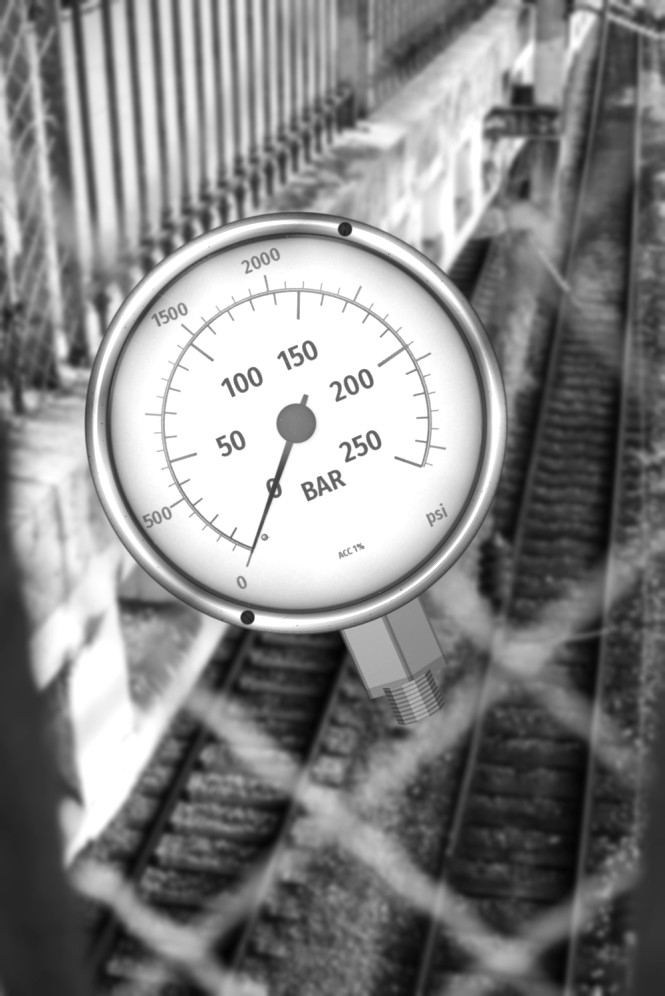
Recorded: 0 bar
